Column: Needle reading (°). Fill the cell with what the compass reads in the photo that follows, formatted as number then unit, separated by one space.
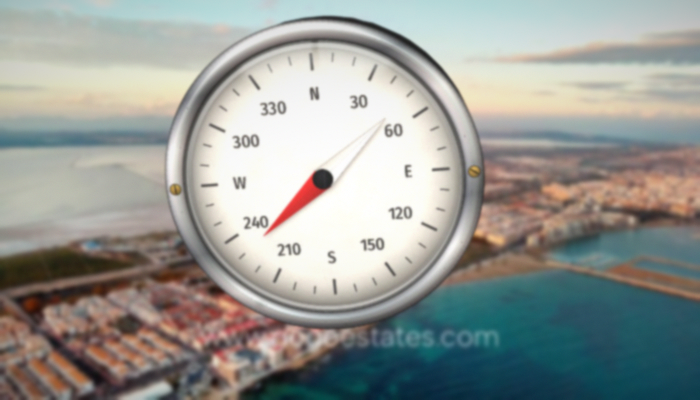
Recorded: 230 °
